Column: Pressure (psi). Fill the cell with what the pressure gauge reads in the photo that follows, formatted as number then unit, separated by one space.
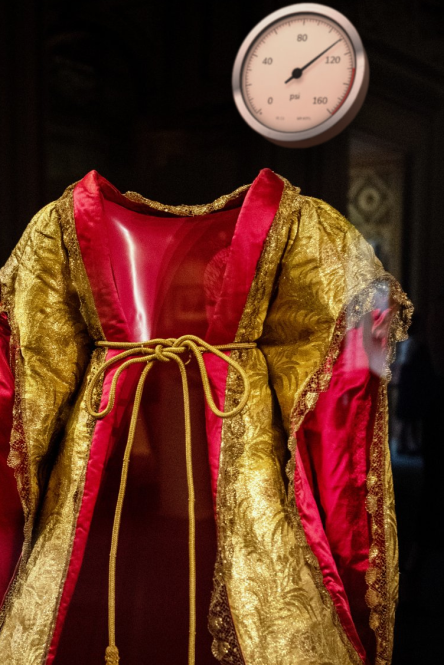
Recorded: 110 psi
